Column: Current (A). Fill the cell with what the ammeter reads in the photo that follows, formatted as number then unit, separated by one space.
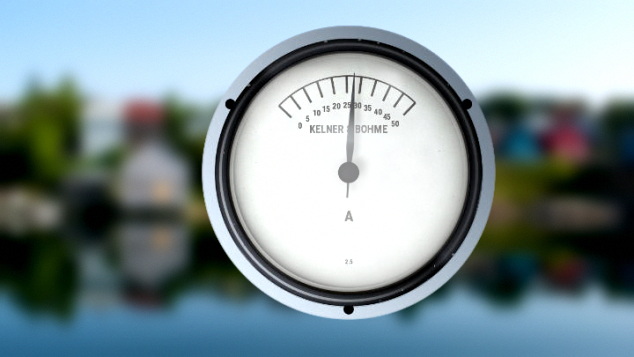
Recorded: 27.5 A
